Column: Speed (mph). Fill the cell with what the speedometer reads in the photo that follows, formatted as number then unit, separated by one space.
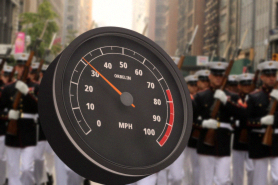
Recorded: 30 mph
